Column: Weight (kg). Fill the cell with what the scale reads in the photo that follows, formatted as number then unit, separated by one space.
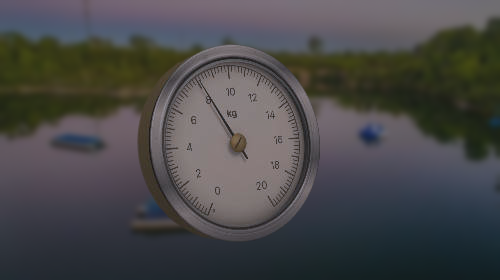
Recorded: 8 kg
